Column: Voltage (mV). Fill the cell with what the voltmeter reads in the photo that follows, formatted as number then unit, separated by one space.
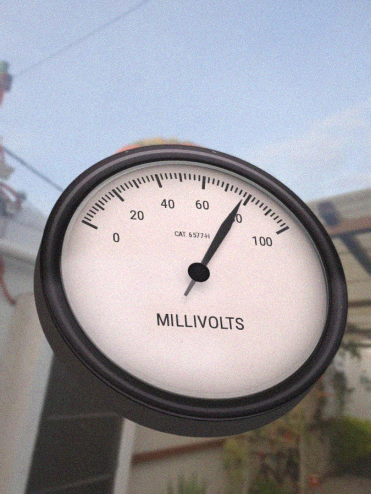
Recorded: 78 mV
